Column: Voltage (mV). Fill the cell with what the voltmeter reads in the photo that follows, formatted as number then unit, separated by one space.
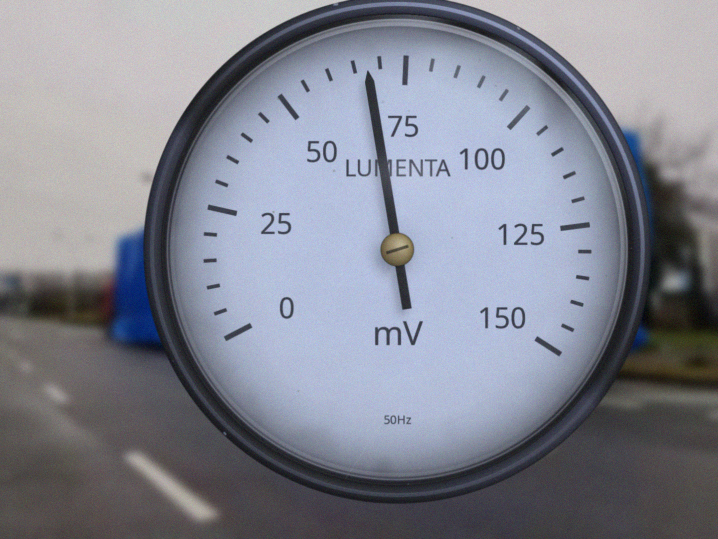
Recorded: 67.5 mV
